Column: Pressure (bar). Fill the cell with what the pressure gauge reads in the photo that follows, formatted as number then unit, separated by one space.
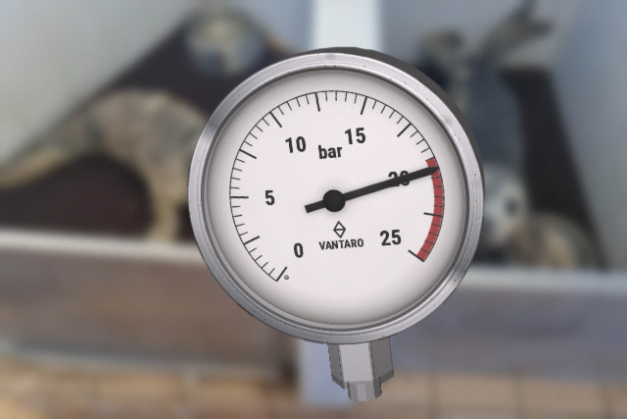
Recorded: 20 bar
